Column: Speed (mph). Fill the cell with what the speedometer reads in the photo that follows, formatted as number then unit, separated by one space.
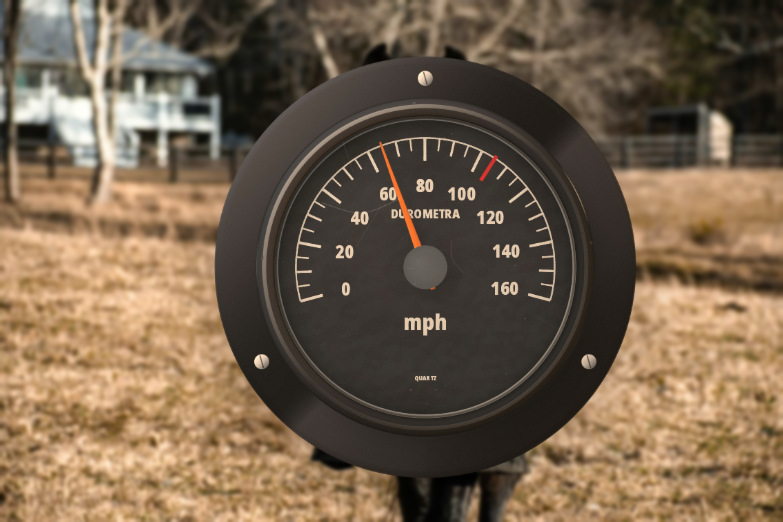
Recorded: 65 mph
